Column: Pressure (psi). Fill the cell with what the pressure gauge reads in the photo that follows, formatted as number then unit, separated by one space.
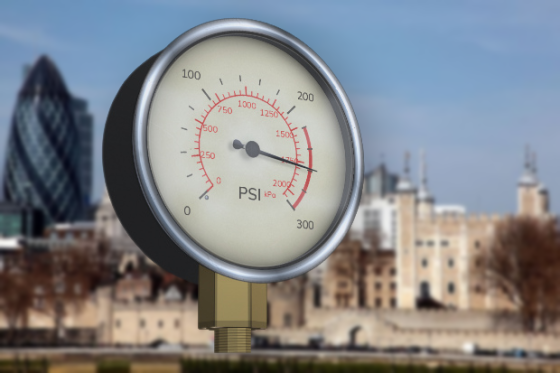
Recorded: 260 psi
